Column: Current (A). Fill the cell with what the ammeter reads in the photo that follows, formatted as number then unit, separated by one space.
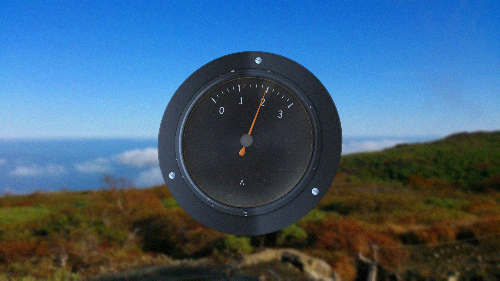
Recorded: 2 A
